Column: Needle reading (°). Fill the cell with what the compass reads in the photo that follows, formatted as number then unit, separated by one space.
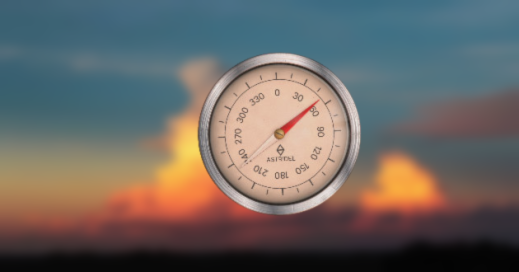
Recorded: 52.5 °
